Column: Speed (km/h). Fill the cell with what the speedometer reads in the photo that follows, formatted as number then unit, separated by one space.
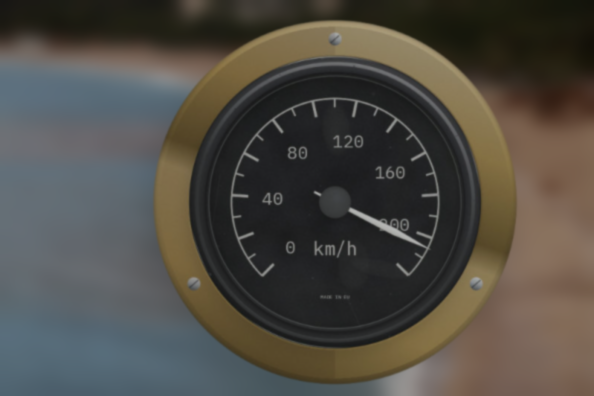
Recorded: 205 km/h
